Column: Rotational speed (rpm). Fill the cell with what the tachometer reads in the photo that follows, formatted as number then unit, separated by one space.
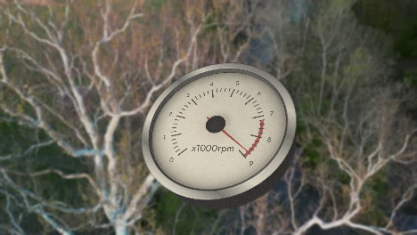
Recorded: 8800 rpm
